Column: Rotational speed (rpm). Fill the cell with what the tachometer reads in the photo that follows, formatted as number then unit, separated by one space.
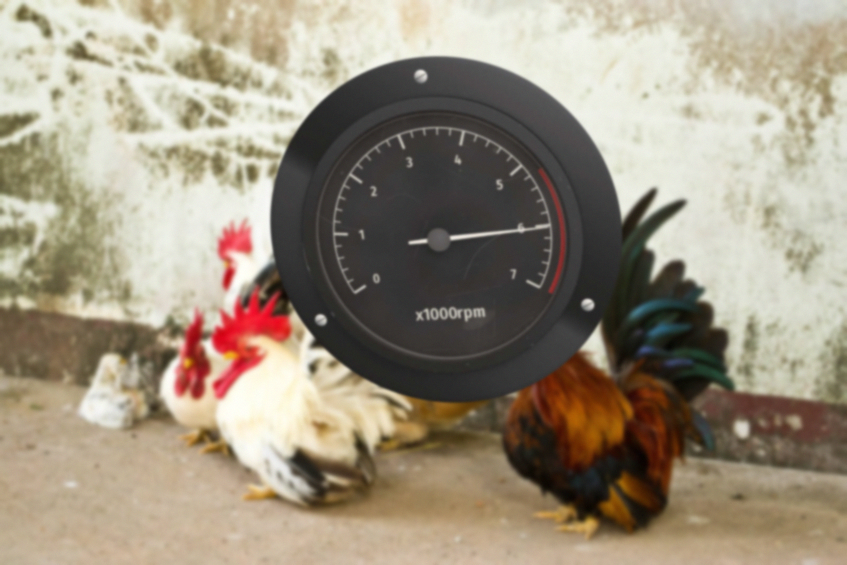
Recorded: 6000 rpm
